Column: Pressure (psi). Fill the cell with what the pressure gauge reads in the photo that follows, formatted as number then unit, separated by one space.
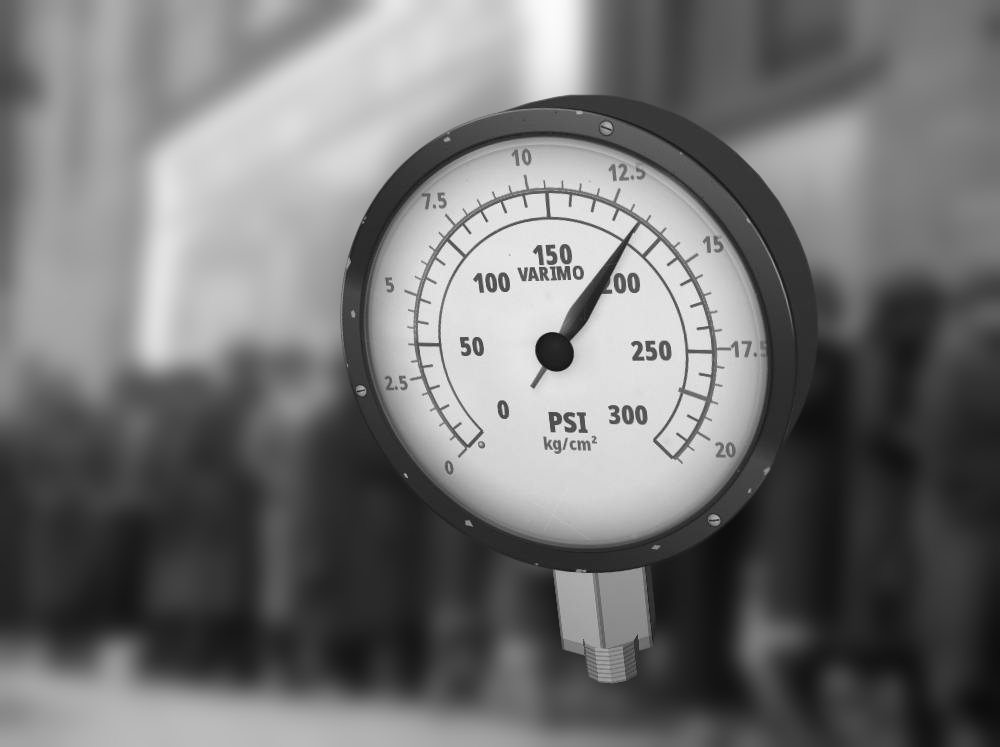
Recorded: 190 psi
